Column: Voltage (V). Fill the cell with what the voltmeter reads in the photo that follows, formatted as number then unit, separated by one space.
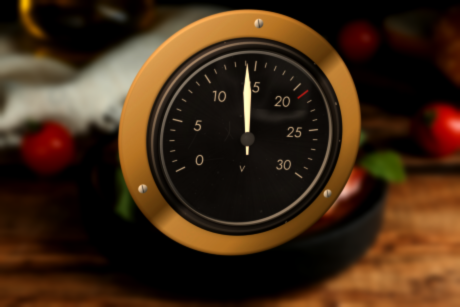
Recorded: 14 V
